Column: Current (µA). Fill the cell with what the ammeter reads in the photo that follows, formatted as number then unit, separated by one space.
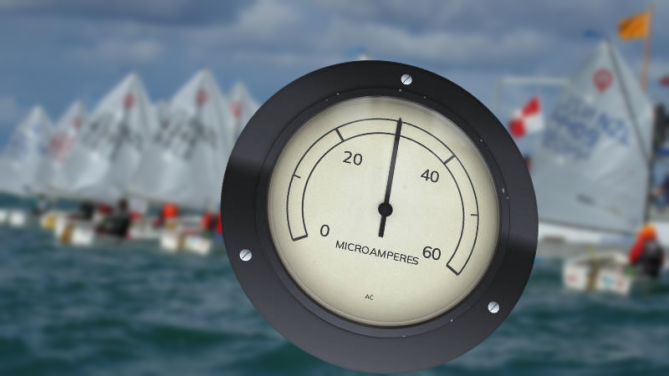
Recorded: 30 µA
